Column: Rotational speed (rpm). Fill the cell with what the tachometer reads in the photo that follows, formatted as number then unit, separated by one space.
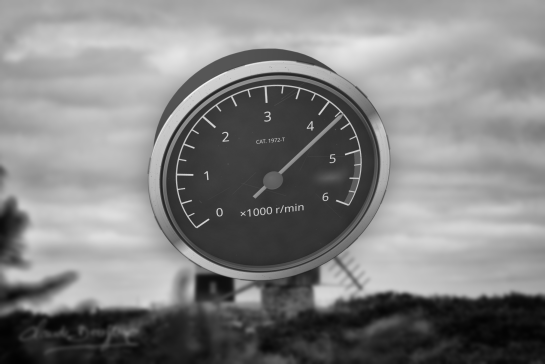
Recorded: 4250 rpm
